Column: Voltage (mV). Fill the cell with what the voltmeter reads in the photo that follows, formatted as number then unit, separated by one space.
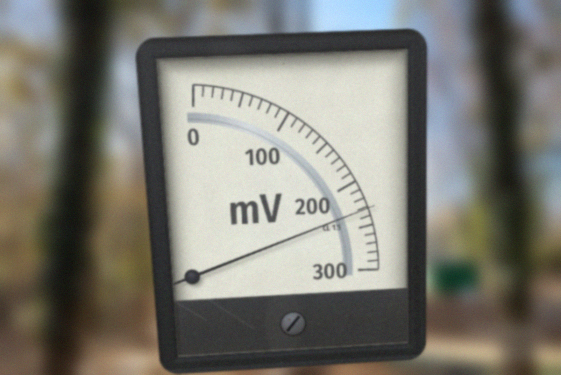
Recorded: 230 mV
